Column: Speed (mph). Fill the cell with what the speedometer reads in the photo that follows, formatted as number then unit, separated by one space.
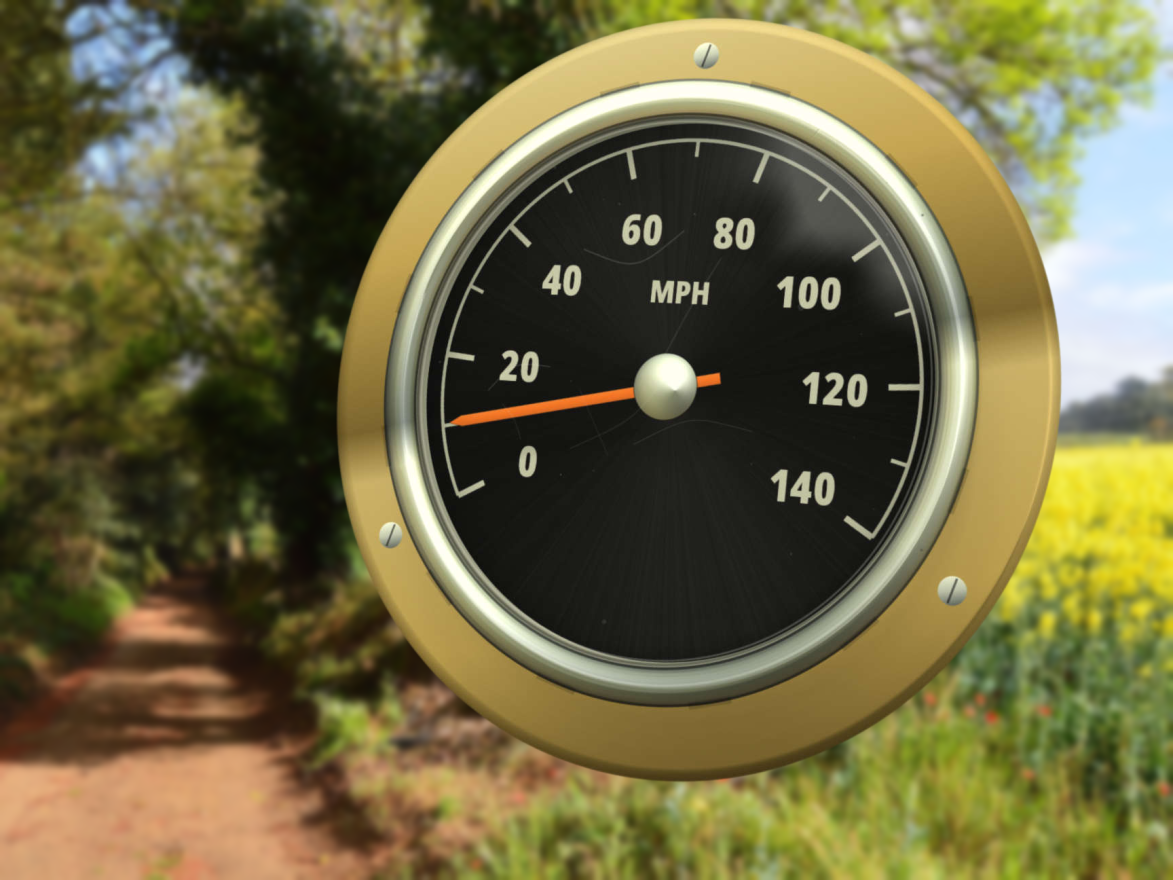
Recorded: 10 mph
